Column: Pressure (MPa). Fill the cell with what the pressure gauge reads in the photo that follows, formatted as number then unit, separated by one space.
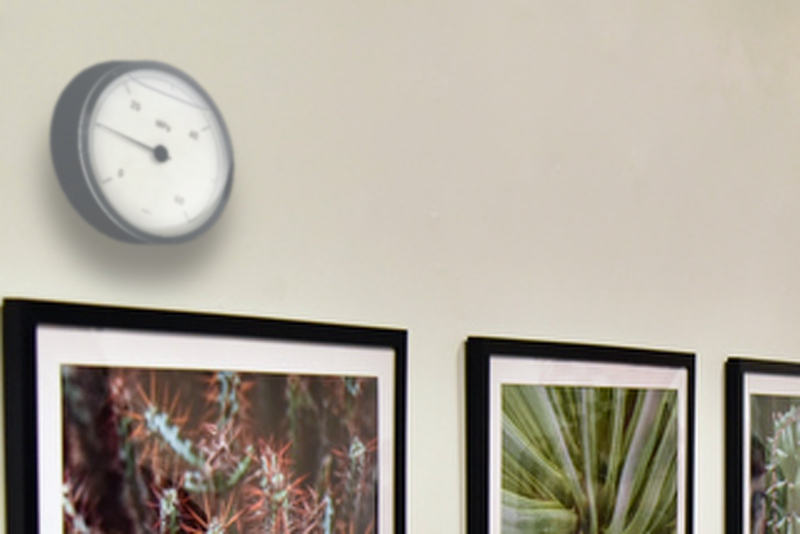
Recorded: 10 MPa
